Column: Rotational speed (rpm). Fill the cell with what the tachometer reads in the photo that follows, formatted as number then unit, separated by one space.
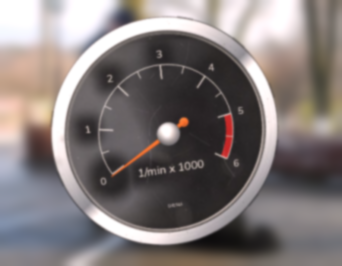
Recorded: 0 rpm
